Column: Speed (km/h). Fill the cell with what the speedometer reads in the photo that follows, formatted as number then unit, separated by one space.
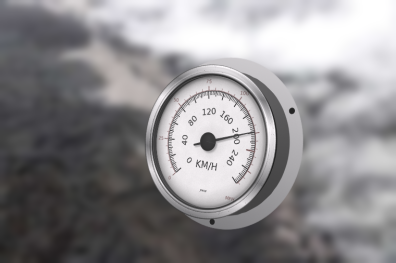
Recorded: 200 km/h
